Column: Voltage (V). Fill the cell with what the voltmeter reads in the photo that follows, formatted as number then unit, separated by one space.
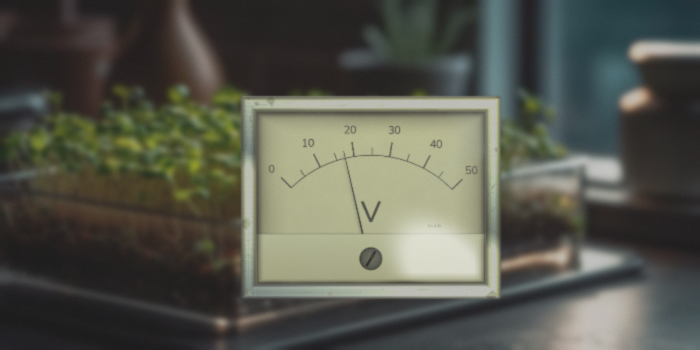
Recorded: 17.5 V
